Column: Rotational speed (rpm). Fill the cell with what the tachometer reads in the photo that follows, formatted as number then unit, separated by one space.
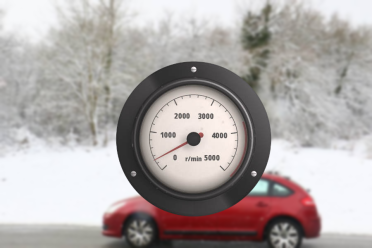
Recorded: 300 rpm
